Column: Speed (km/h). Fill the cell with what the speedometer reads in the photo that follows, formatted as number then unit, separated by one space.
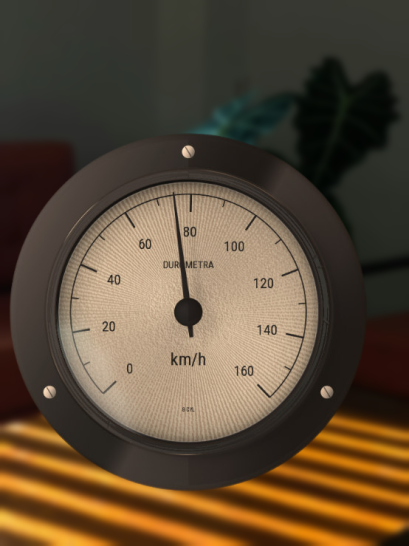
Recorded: 75 km/h
